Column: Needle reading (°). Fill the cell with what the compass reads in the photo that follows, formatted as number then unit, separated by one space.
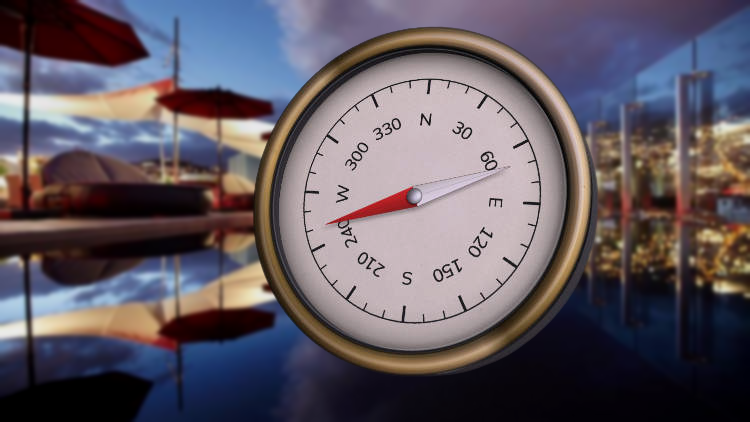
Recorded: 250 °
